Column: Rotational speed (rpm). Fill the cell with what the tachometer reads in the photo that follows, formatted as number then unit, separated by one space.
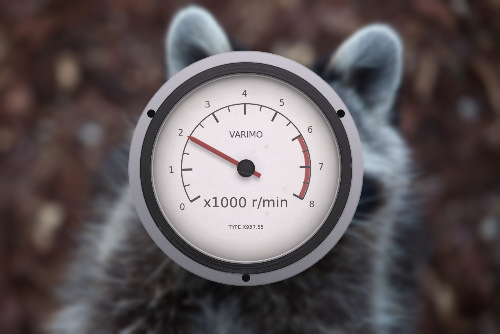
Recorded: 2000 rpm
